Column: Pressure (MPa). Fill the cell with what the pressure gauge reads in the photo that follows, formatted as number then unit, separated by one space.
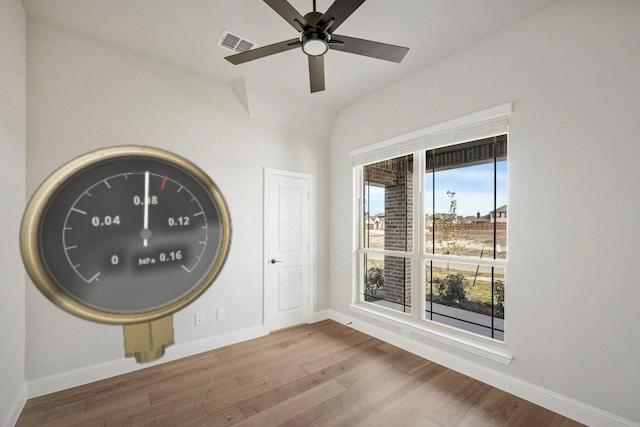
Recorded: 0.08 MPa
